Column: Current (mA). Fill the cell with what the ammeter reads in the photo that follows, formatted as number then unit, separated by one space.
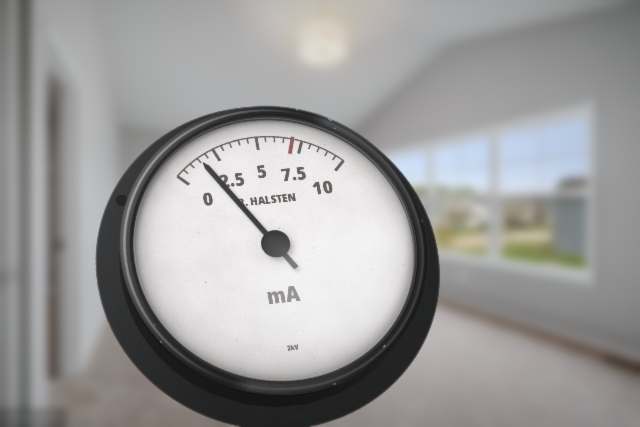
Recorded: 1.5 mA
